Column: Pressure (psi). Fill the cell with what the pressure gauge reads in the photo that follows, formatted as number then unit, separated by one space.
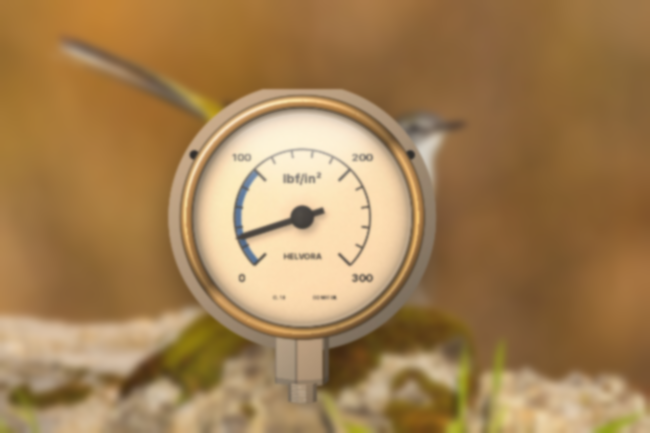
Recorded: 30 psi
